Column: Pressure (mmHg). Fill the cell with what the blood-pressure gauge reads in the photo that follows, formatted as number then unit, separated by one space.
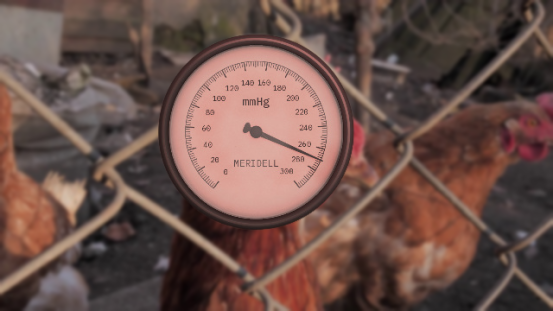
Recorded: 270 mmHg
